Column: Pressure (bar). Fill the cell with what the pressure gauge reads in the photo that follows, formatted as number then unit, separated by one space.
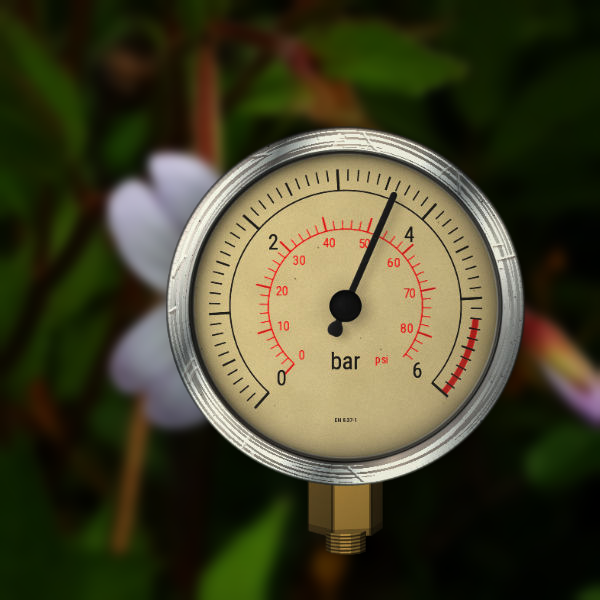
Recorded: 3.6 bar
